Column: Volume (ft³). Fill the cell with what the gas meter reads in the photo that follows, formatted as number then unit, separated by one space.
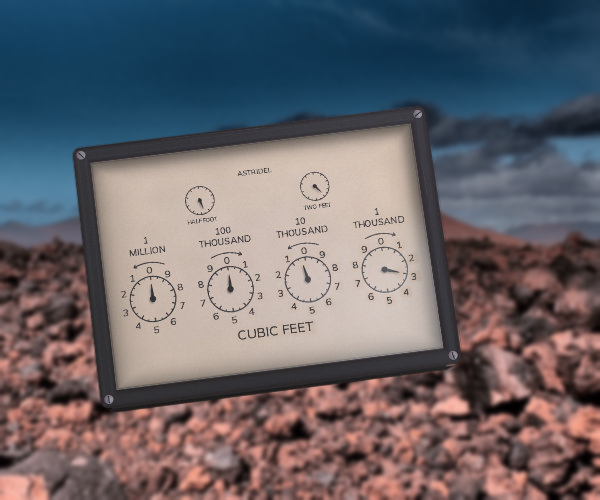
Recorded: 300 ft³
